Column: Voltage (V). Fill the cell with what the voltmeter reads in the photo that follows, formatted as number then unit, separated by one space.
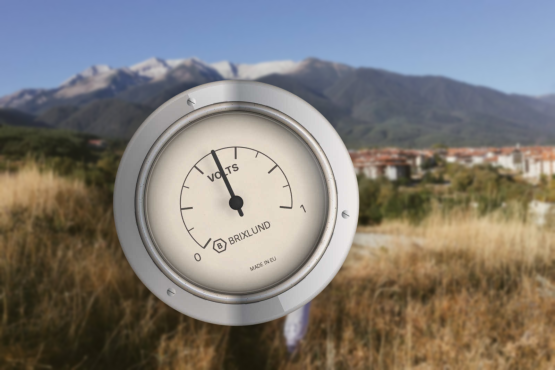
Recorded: 0.5 V
